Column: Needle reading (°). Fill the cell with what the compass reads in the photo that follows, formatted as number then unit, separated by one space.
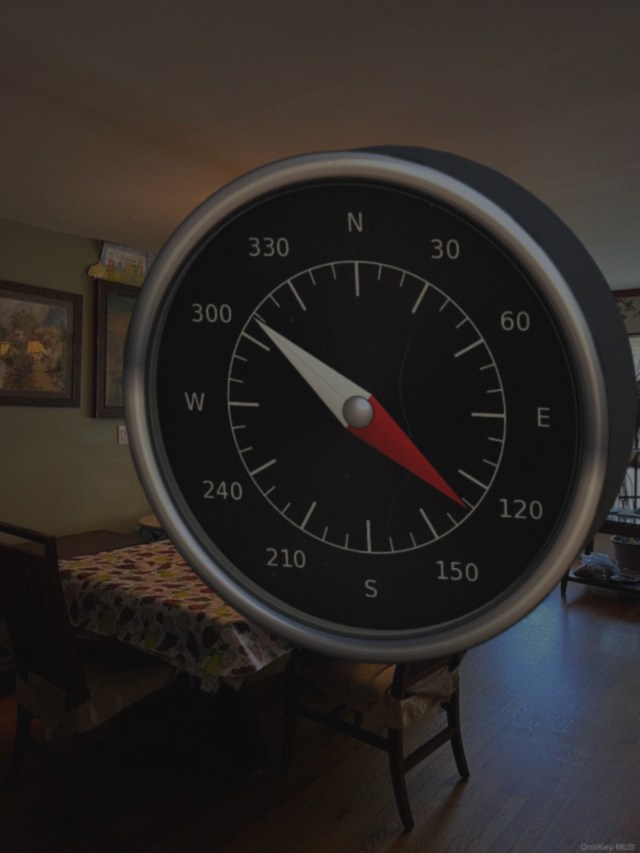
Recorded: 130 °
